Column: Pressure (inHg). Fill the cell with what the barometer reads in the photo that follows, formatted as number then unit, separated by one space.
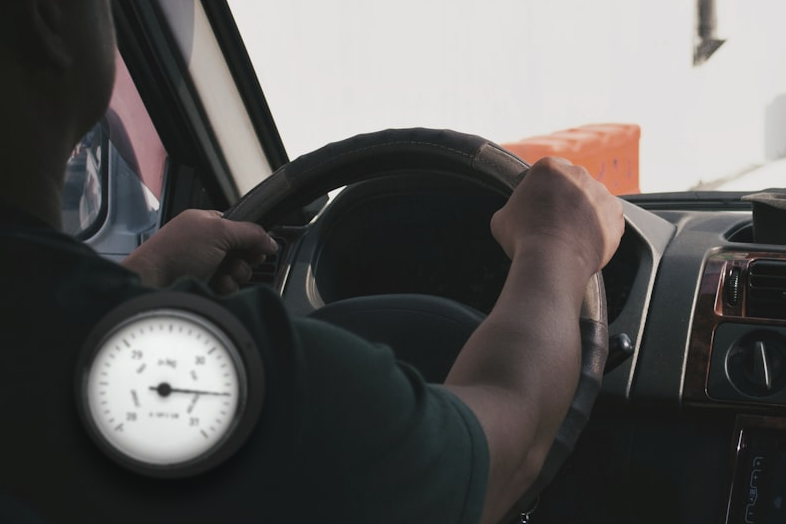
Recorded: 30.5 inHg
